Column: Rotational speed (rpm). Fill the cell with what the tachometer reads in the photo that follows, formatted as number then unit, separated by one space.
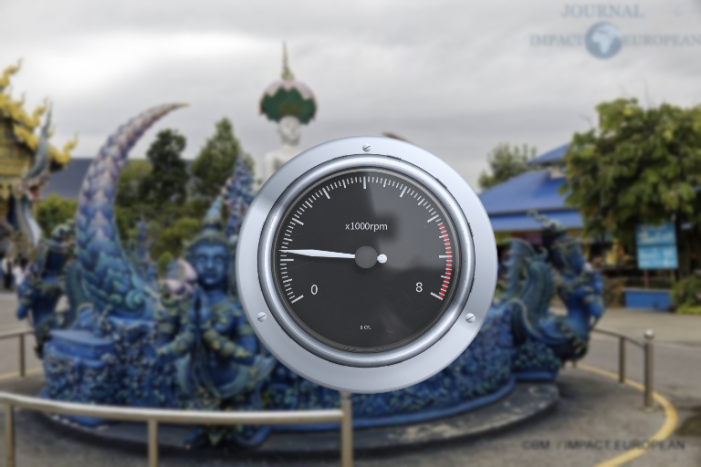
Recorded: 1200 rpm
